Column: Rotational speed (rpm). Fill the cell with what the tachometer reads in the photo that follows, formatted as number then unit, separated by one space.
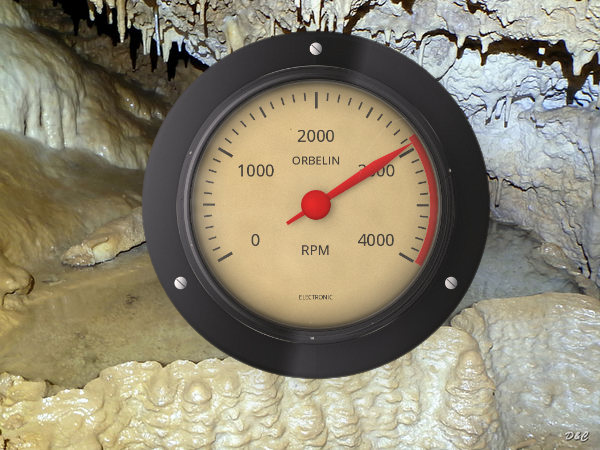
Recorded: 2950 rpm
